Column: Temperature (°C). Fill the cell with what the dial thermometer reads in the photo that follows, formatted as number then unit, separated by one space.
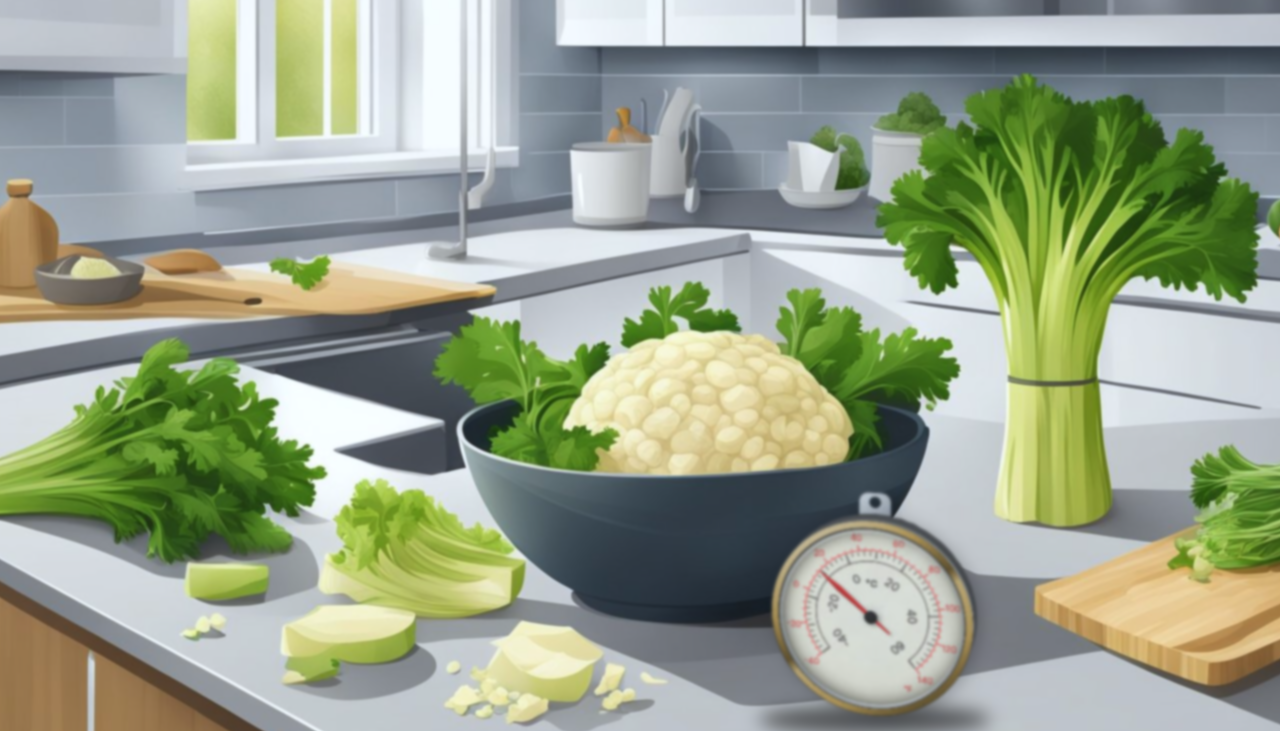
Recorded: -10 °C
